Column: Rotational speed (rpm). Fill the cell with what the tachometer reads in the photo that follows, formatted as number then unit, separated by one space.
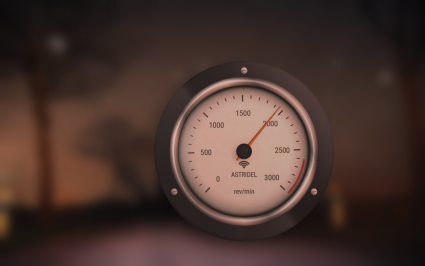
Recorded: 1950 rpm
